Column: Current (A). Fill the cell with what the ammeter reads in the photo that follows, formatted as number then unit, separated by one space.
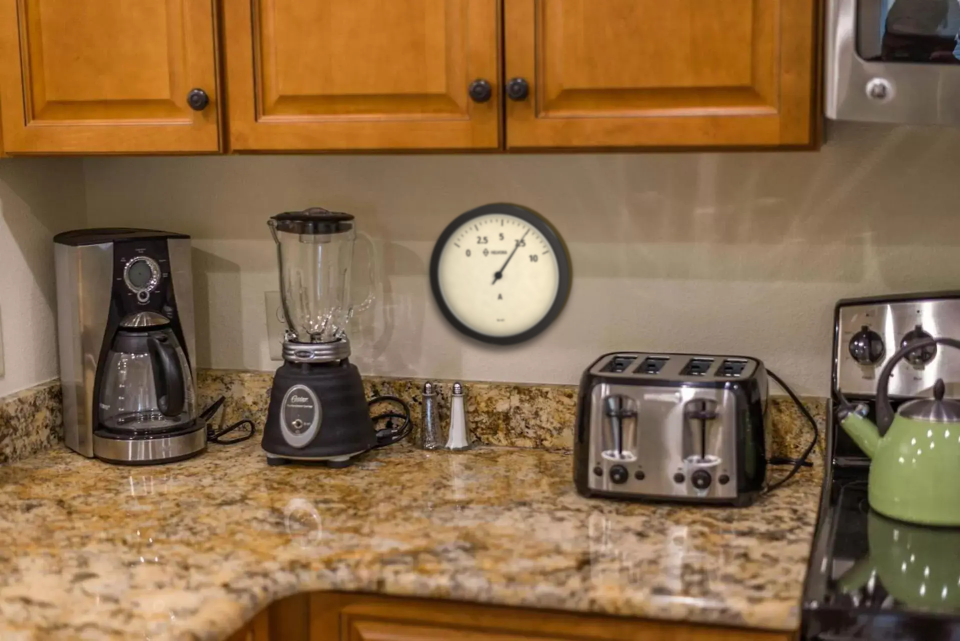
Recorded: 7.5 A
